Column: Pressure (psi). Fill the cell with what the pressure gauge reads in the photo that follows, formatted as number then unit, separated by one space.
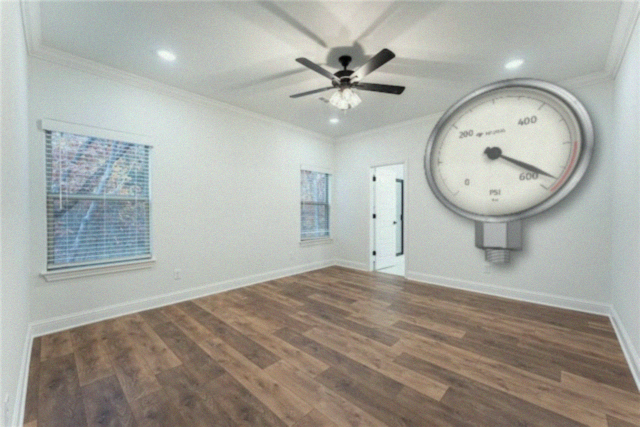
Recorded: 575 psi
